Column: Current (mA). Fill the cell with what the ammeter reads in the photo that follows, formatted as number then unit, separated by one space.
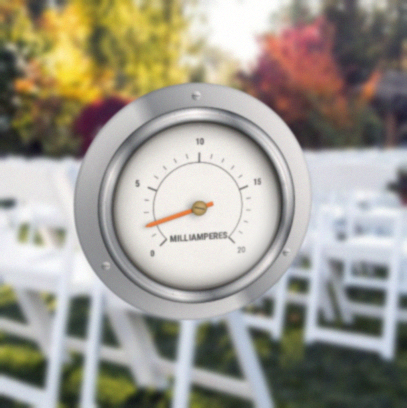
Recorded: 2 mA
